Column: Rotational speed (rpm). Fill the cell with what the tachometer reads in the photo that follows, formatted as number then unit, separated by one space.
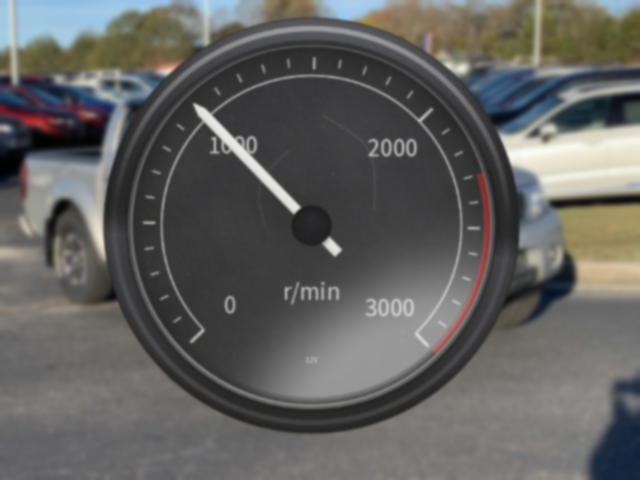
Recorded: 1000 rpm
